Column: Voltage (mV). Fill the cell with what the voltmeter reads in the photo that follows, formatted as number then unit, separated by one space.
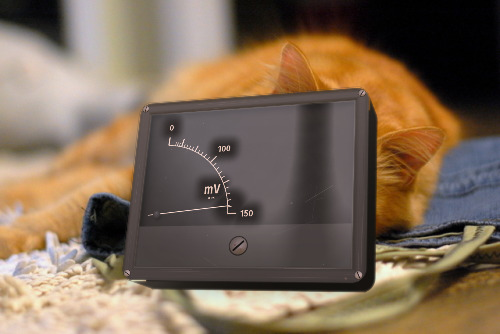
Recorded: 145 mV
